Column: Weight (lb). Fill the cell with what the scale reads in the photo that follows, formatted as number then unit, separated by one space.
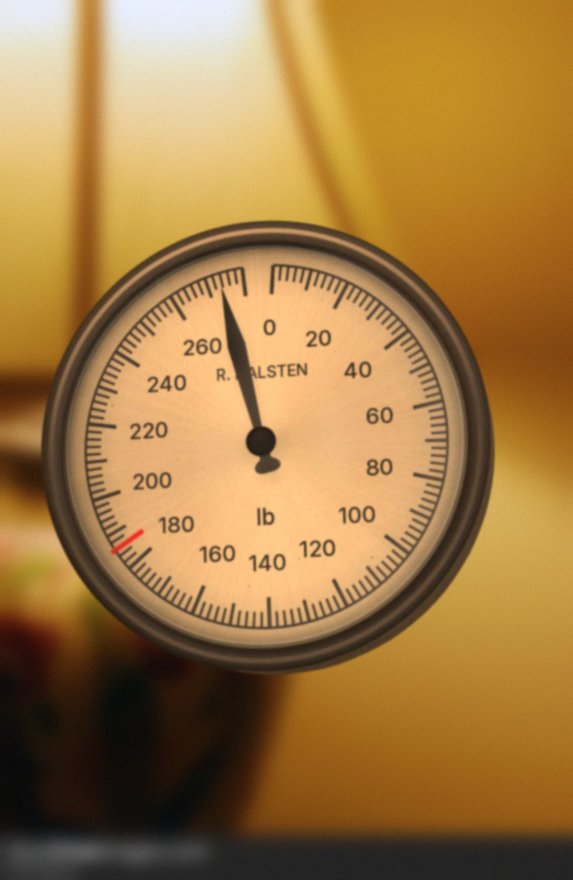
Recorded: 274 lb
